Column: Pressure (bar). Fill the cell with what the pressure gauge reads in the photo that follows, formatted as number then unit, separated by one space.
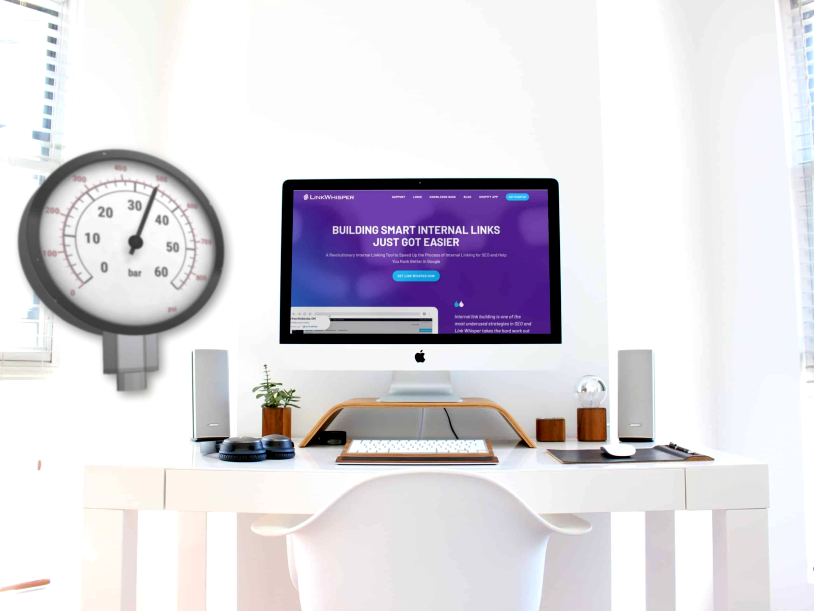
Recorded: 34 bar
